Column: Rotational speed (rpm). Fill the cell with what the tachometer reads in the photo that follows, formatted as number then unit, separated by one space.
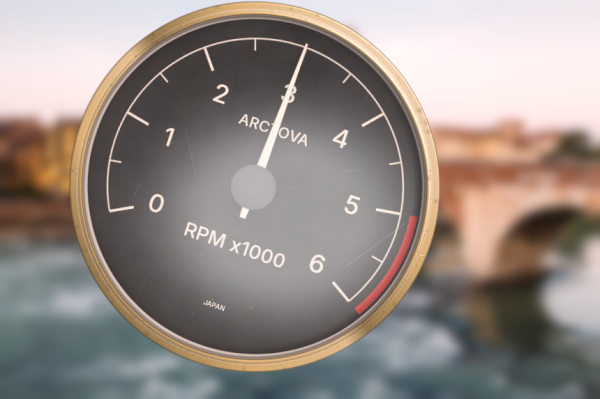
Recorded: 3000 rpm
